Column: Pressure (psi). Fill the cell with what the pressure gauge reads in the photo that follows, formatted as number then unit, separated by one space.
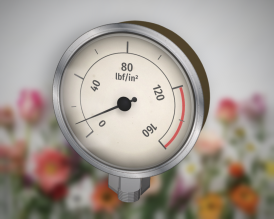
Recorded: 10 psi
